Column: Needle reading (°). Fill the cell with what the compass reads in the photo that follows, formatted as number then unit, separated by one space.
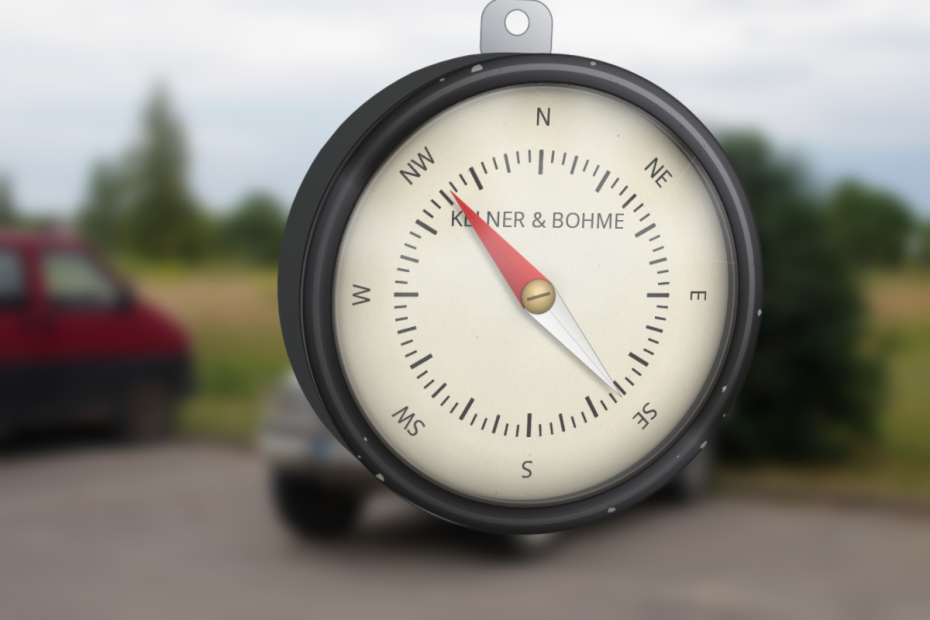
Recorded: 317.5 °
